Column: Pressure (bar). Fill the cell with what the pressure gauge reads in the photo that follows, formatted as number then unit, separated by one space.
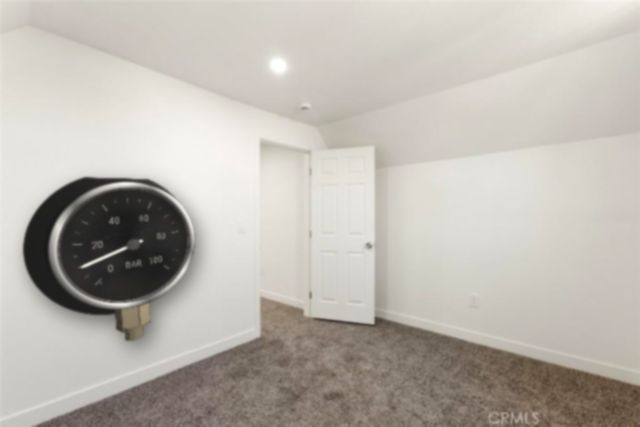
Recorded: 10 bar
